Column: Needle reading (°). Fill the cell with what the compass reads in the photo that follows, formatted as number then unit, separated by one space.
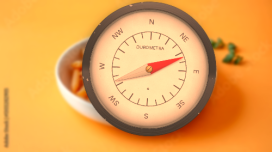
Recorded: 67.5 °
